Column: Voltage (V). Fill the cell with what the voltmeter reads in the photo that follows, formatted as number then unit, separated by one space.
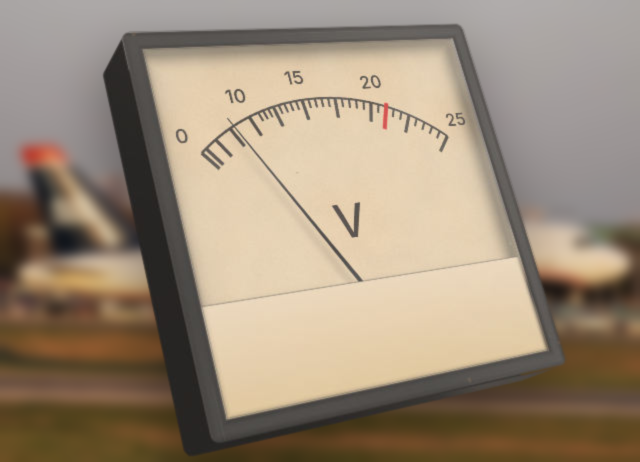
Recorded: 7.5 V
